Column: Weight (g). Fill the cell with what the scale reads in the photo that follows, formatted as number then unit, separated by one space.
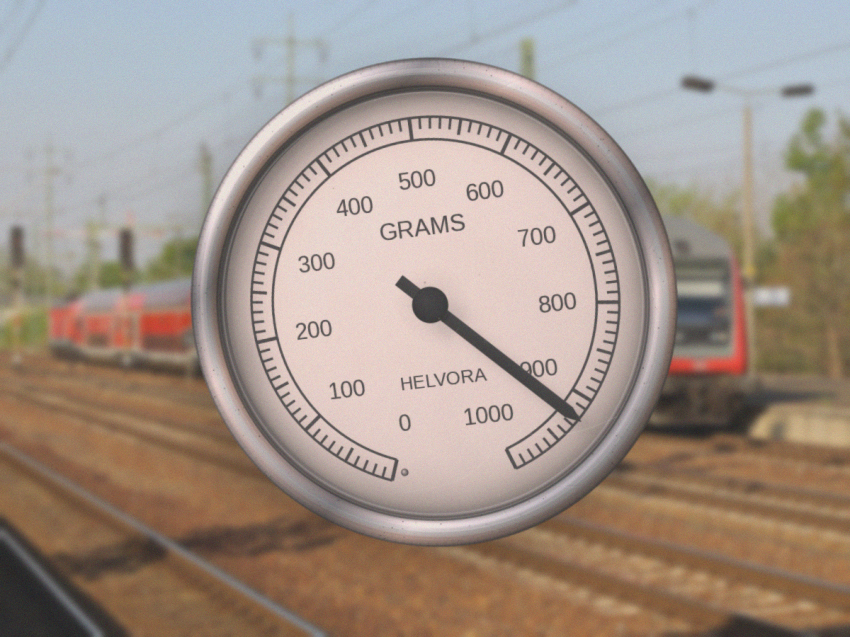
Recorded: 920 g
